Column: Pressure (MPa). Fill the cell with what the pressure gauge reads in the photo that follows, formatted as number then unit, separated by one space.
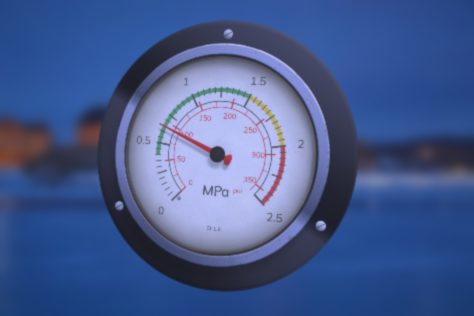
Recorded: 0.65 MPa
